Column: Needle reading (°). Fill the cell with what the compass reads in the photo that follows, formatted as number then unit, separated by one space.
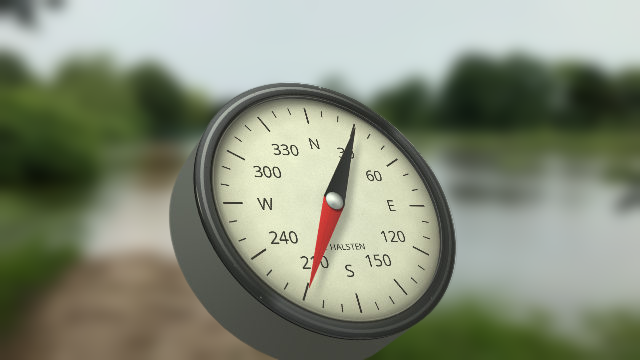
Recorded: 210 °
